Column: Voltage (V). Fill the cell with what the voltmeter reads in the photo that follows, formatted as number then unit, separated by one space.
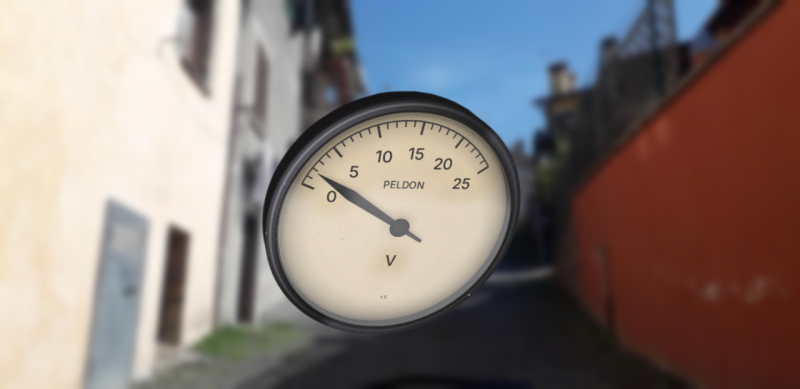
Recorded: 2 V
